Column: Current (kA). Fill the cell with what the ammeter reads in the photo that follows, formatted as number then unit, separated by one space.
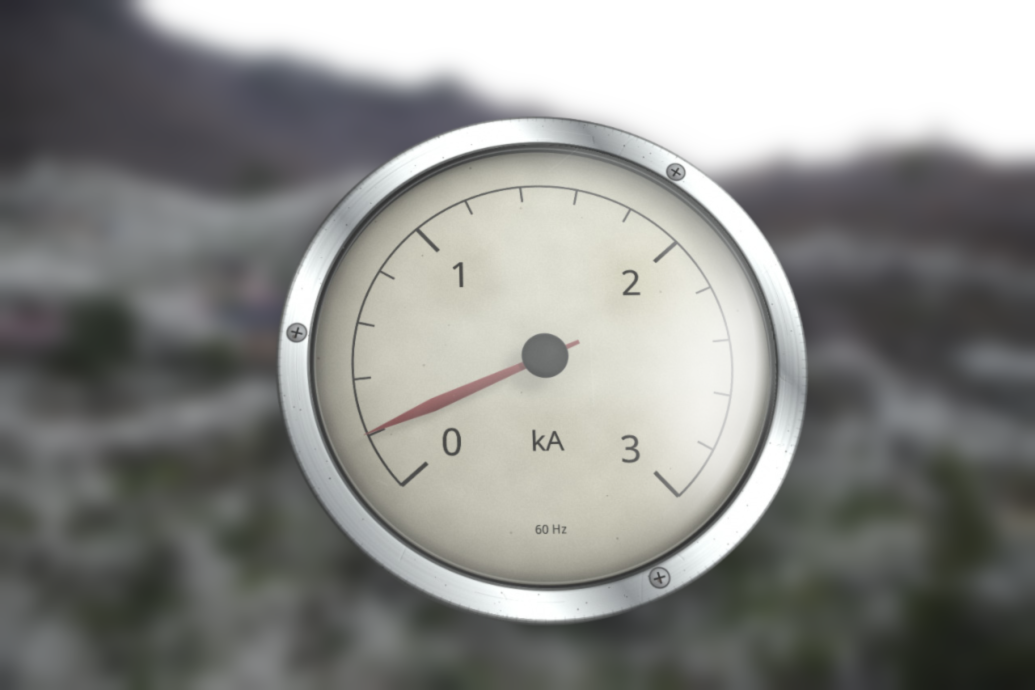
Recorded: 0.2 kA
